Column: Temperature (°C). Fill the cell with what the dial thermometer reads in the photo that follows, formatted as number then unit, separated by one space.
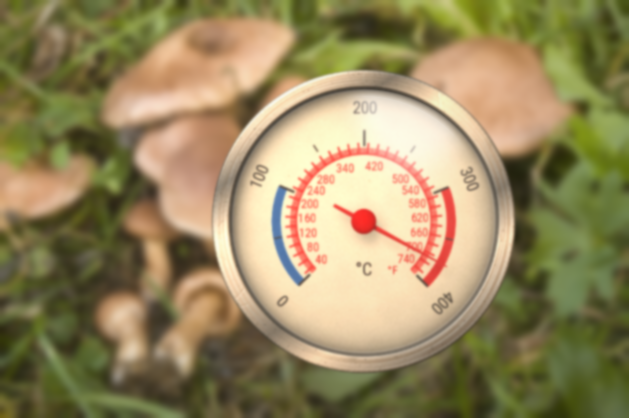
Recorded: 375 °C
